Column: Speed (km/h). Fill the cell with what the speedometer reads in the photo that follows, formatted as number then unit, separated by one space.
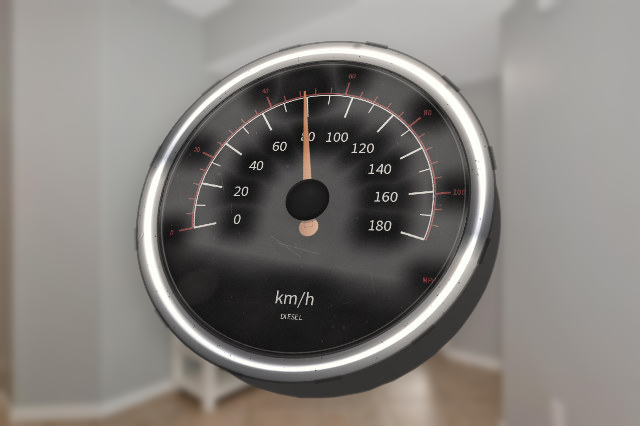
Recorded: 80 km/h
